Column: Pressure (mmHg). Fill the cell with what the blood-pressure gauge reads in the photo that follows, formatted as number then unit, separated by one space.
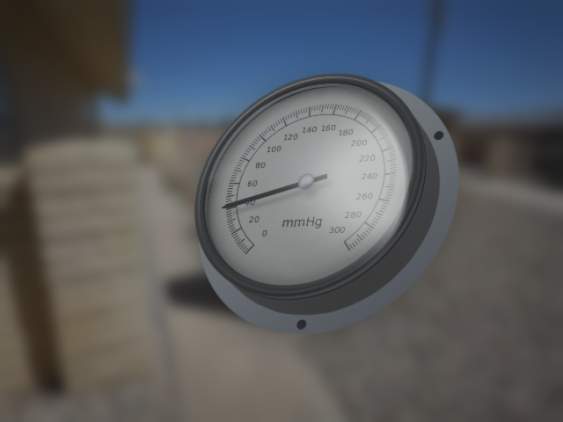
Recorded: 40 mmHg
